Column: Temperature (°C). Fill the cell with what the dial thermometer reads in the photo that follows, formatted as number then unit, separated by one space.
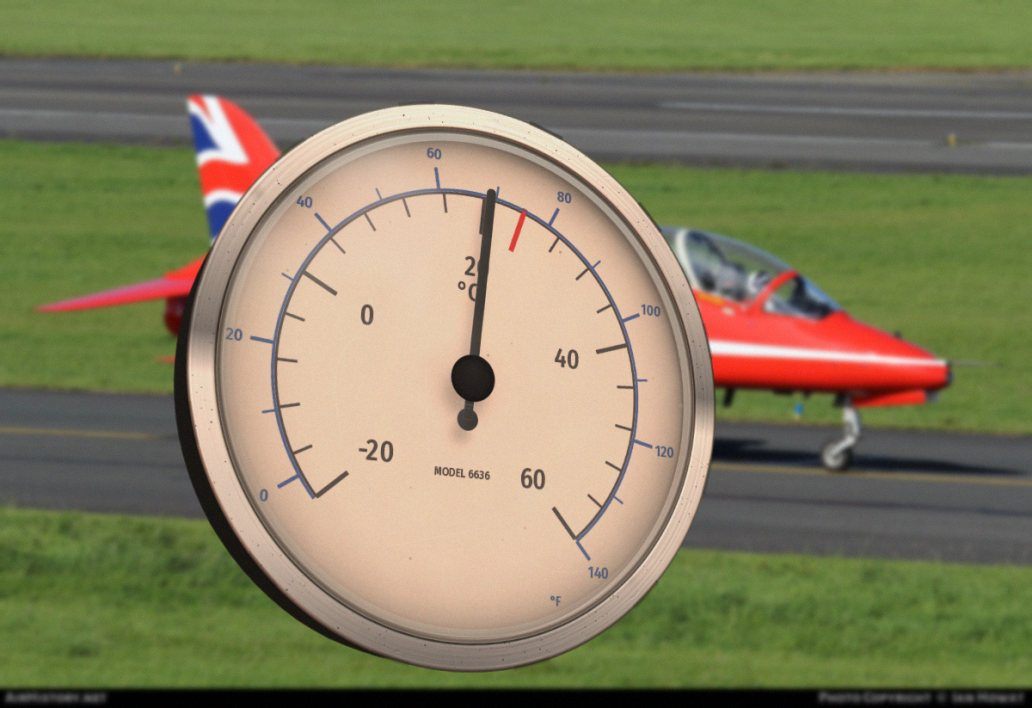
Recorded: 20 °C
